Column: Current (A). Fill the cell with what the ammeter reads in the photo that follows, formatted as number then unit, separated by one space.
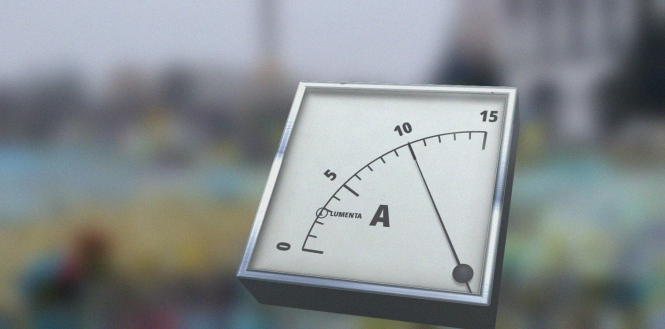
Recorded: 10 A
